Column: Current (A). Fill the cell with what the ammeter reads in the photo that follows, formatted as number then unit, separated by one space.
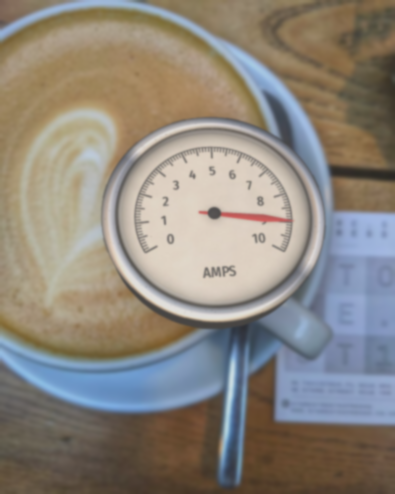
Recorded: 9 A
